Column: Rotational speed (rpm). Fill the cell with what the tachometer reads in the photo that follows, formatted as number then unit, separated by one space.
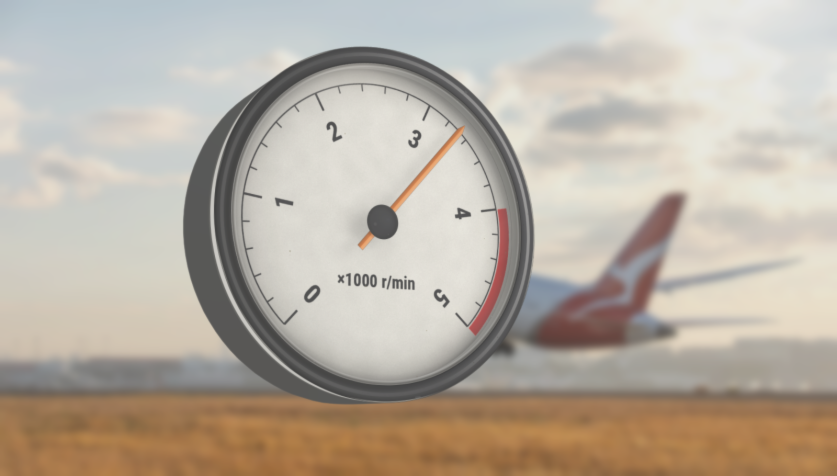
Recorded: 3300 rpm
